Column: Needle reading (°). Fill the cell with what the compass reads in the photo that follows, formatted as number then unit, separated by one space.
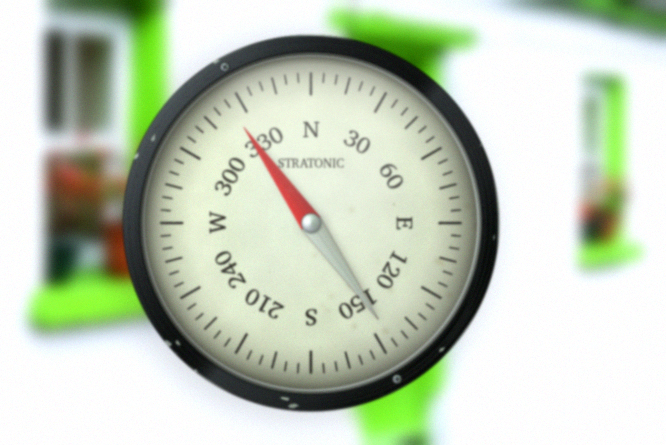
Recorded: 325 °
